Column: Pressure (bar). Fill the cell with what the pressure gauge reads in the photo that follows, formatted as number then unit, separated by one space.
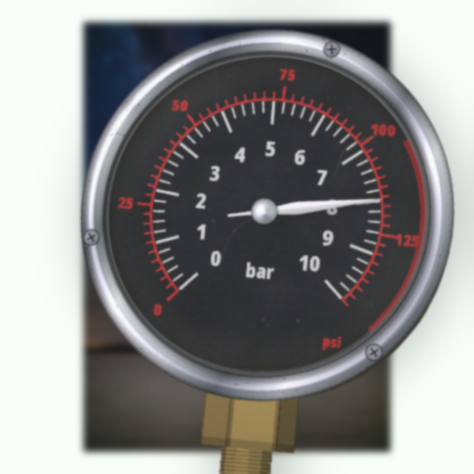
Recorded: 8 bar
